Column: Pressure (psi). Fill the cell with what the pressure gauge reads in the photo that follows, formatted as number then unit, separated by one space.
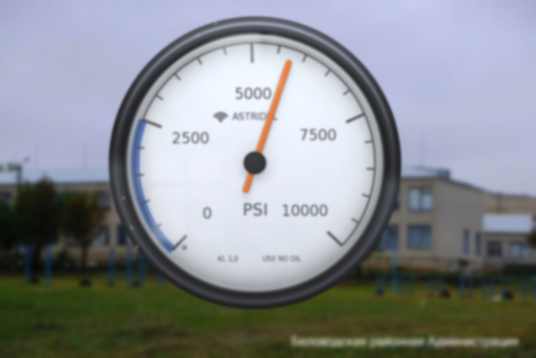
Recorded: 5750 psi
